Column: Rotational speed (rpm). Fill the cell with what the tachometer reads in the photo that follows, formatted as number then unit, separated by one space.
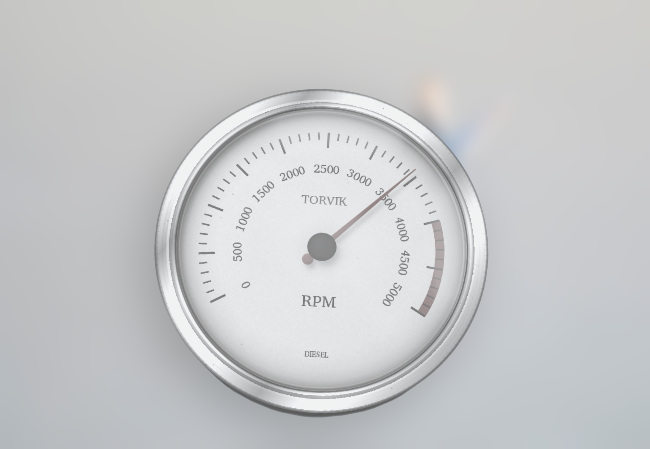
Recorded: 3450 rpm
